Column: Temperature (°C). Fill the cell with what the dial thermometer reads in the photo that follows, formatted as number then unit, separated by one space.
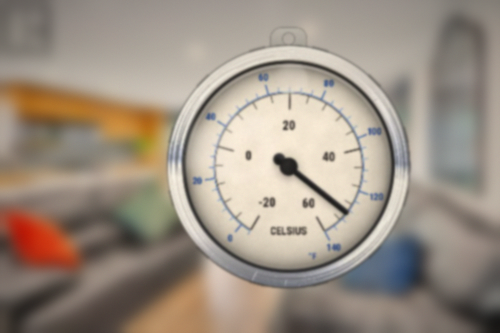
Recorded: 54 °C
